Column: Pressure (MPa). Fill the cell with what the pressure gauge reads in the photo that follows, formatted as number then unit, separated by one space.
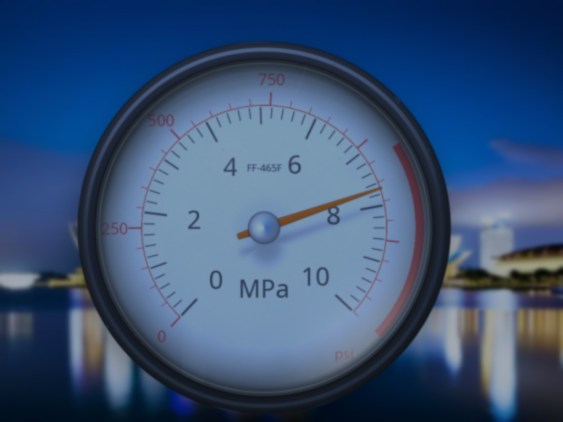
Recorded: 7.7 MPa
